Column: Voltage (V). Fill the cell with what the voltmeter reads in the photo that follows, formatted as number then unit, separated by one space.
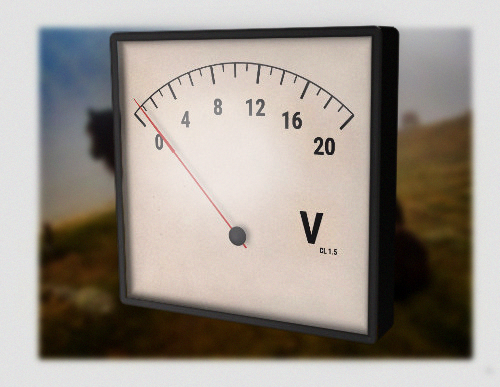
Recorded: 1 V
